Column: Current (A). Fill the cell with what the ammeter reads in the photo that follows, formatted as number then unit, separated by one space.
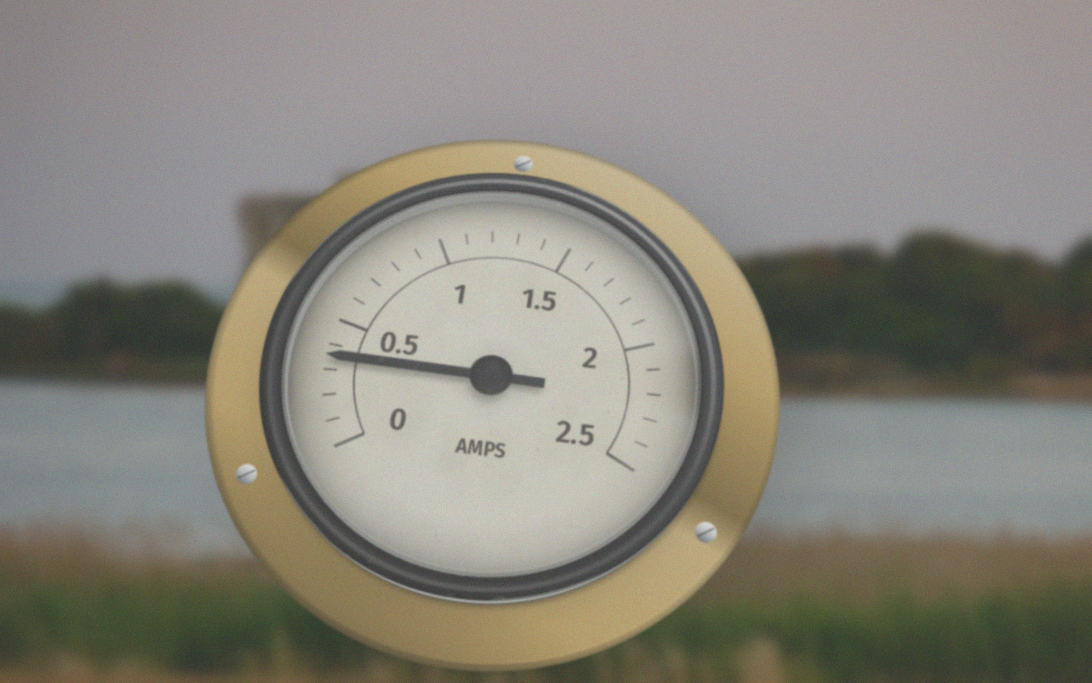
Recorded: 0.35 A
